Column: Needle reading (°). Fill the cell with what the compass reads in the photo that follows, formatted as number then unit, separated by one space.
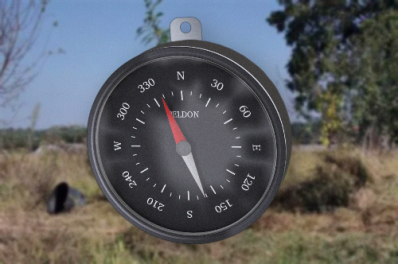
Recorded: 340 °
